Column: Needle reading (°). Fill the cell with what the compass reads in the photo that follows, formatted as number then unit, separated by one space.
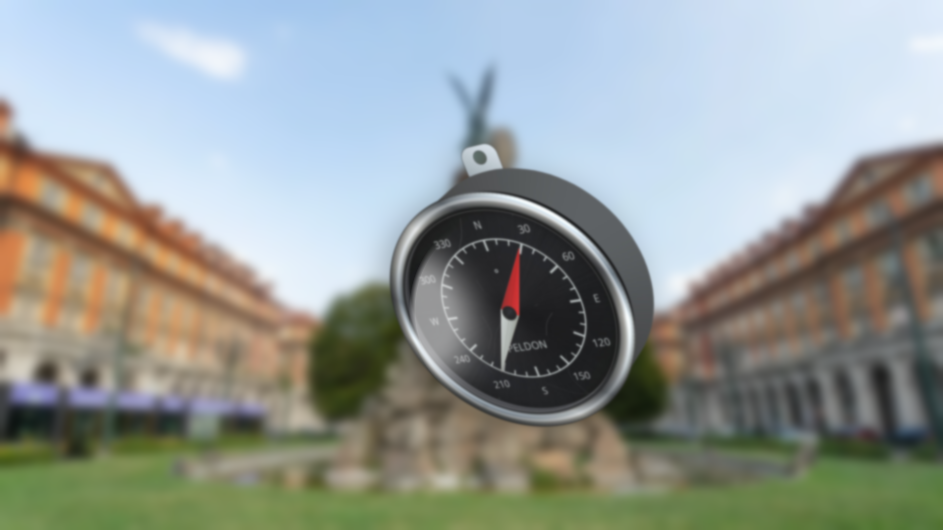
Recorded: 30 °
